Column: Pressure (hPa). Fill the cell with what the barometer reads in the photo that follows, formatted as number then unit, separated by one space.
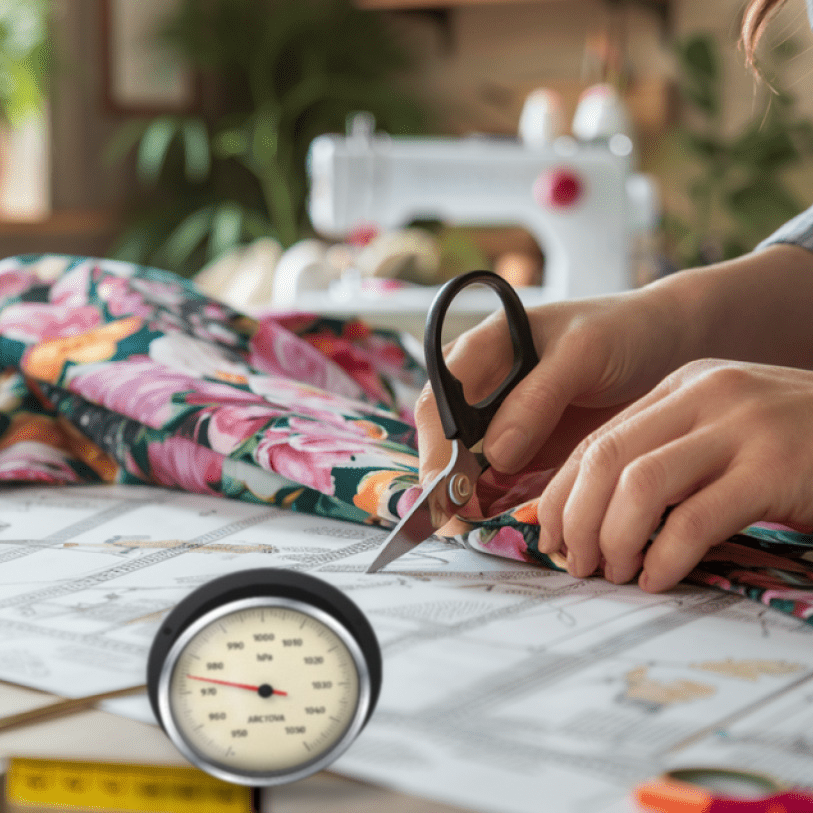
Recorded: 975 hPa
